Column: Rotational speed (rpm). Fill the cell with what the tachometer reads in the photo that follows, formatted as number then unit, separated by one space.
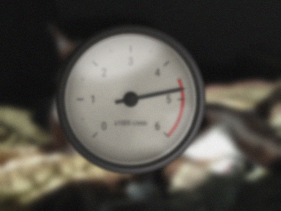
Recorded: 4750 rpm
